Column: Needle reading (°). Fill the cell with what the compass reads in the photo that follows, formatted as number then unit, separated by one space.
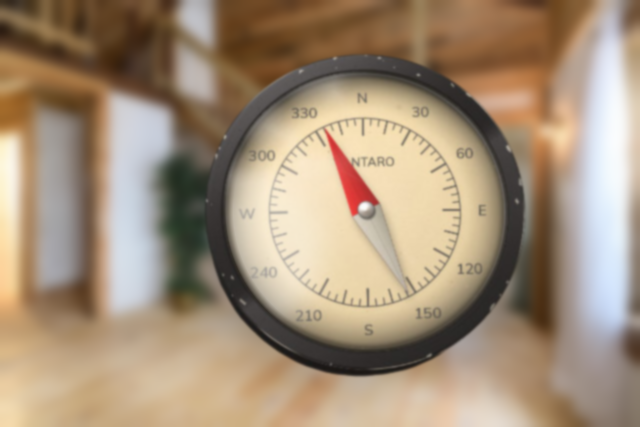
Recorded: 335 °
